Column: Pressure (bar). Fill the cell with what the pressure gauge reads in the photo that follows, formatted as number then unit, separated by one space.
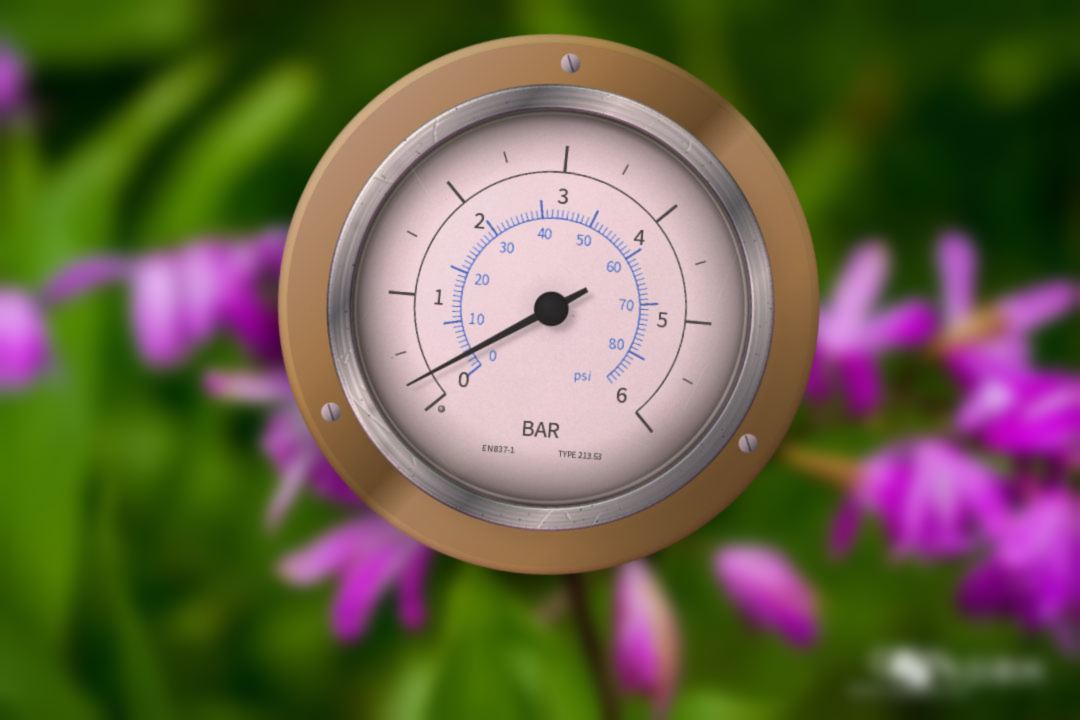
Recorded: 0.25 bar
